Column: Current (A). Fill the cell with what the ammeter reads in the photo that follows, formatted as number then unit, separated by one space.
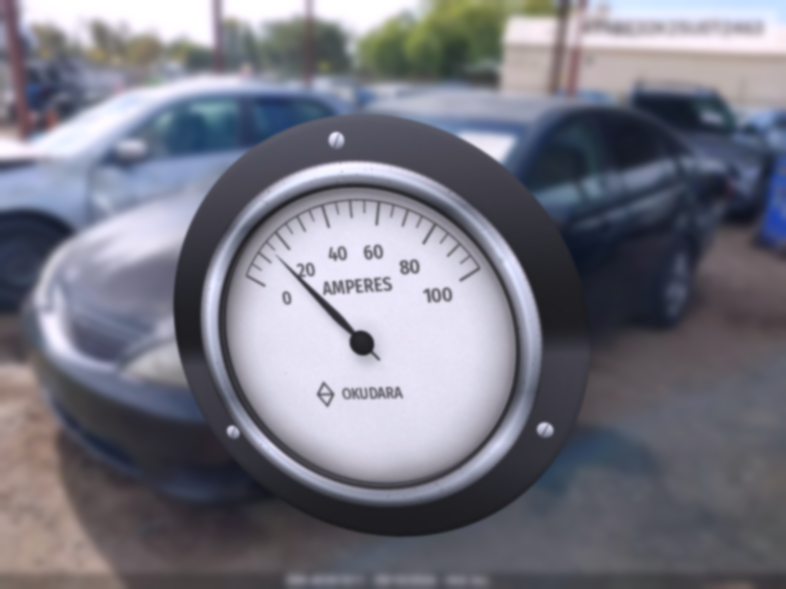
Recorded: 15 A
